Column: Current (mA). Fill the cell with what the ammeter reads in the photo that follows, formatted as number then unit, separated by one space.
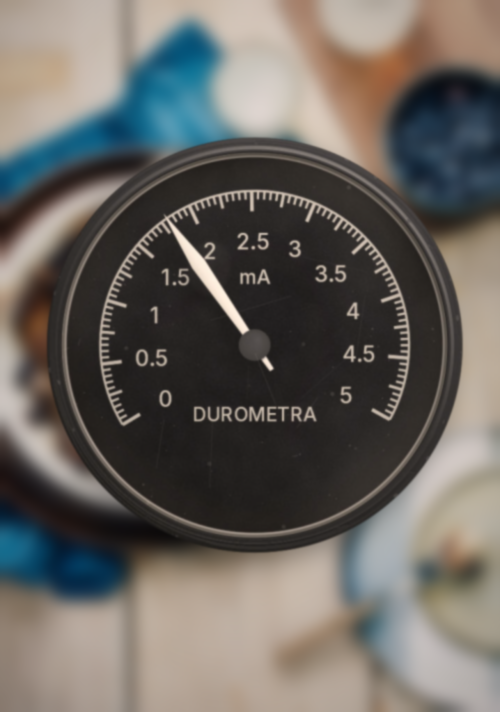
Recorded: 1.8 mA
